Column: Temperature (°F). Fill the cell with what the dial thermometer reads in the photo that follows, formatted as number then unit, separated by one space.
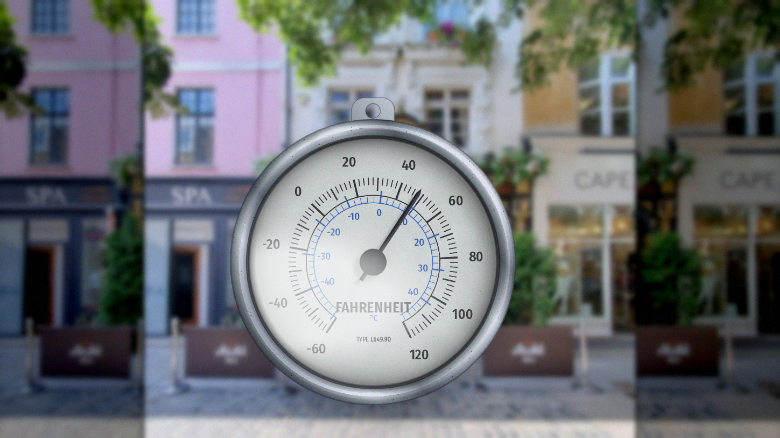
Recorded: 48 °F
